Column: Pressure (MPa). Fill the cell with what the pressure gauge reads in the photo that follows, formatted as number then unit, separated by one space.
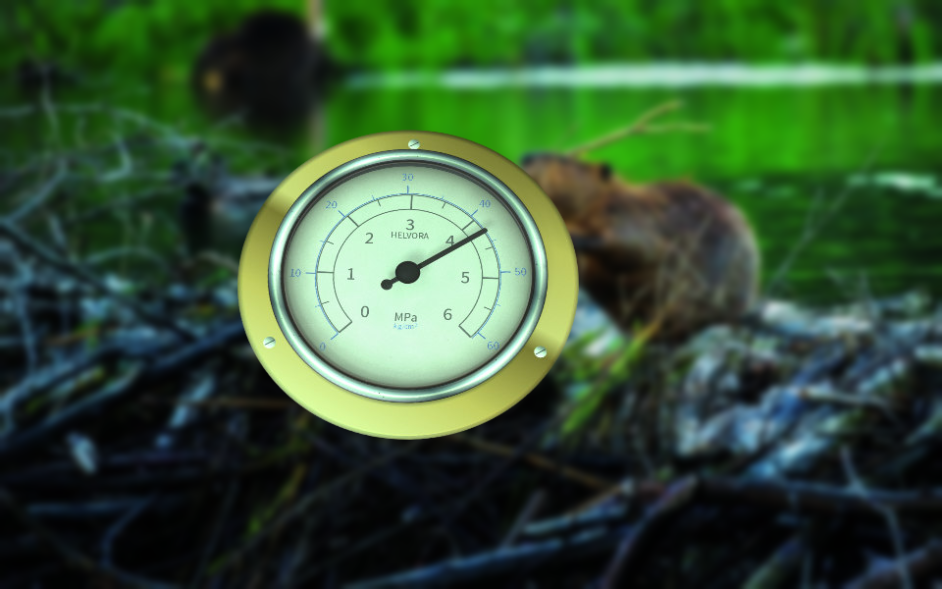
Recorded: 4.25 MPa
